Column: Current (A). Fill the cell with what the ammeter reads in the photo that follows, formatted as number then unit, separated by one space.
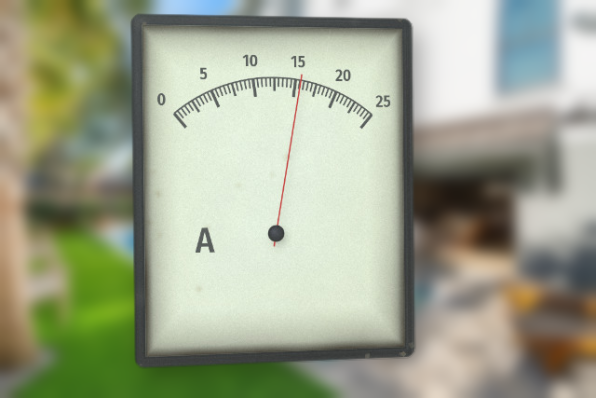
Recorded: 15.5 A
